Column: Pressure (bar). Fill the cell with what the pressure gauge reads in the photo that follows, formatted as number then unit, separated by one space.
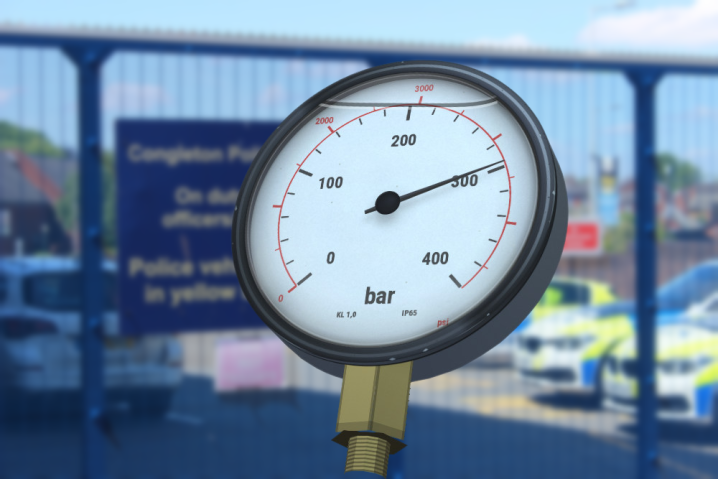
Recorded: 300 bar
